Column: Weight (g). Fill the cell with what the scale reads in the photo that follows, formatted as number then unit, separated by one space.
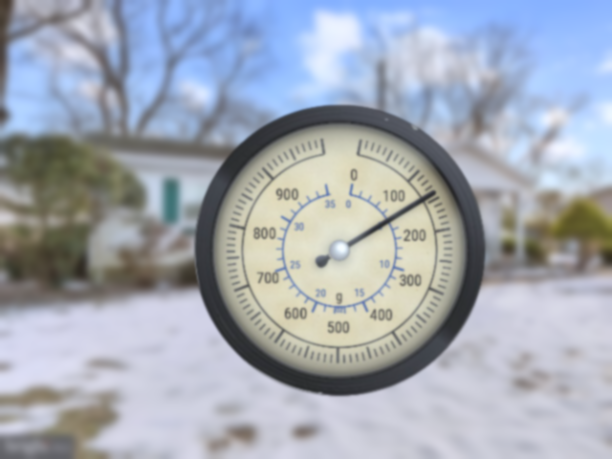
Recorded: 140 g
